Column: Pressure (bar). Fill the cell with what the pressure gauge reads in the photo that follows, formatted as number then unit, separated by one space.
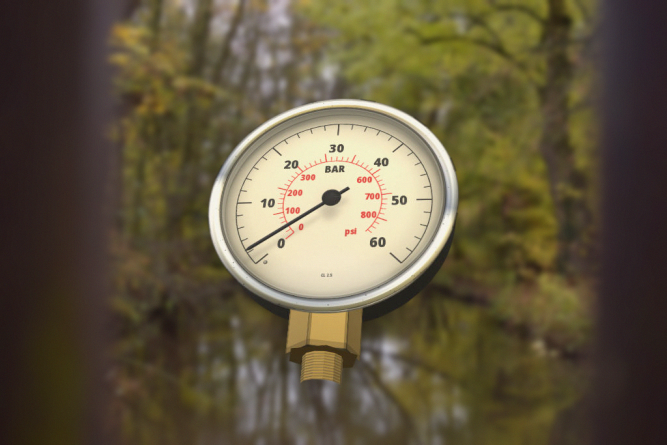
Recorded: 2 bar
